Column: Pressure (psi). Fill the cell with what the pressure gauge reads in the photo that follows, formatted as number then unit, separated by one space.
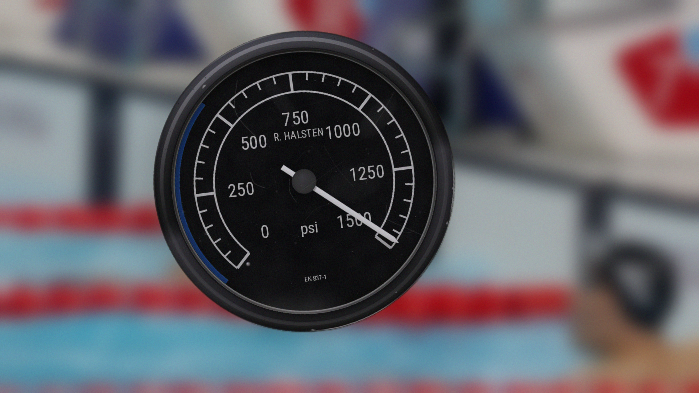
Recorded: 1475 psi
